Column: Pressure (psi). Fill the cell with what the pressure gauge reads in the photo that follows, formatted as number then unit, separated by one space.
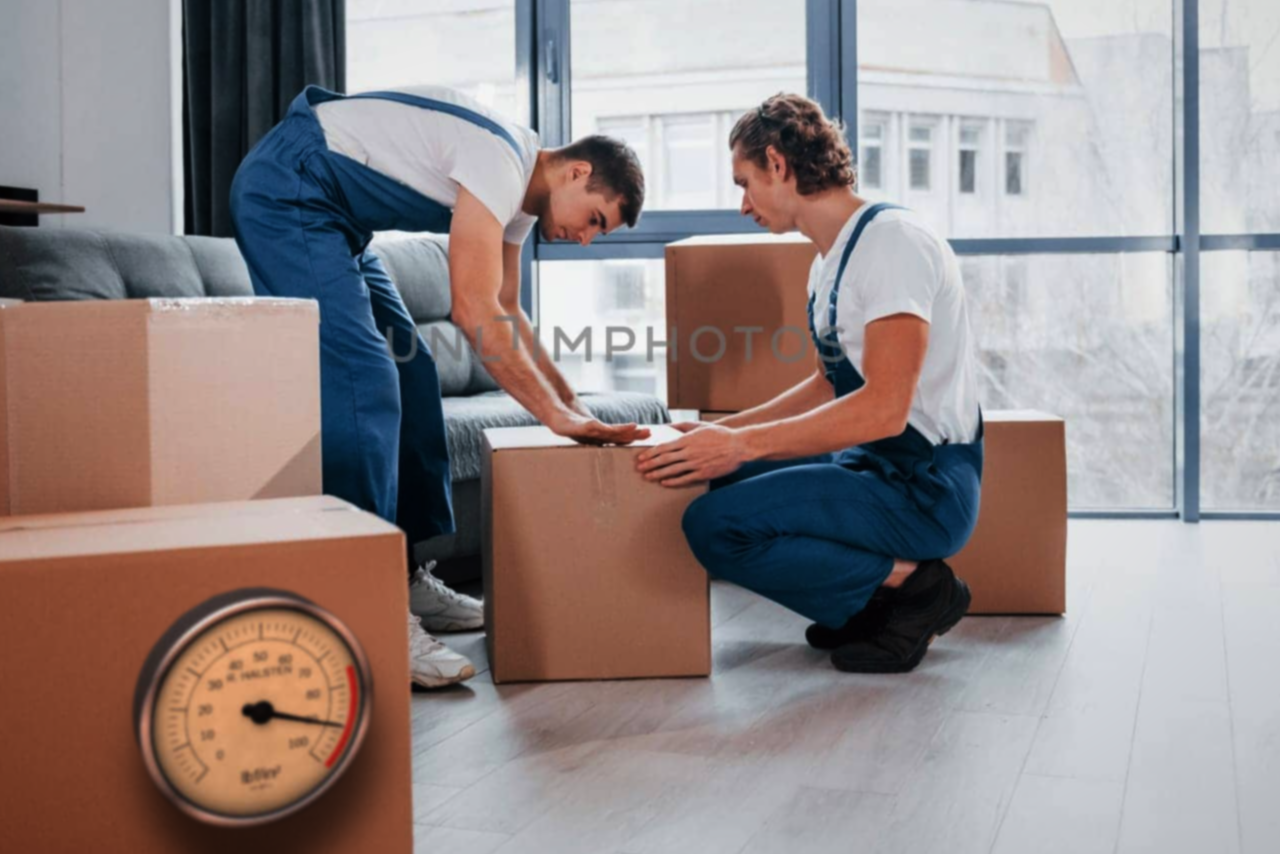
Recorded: 90 psi
